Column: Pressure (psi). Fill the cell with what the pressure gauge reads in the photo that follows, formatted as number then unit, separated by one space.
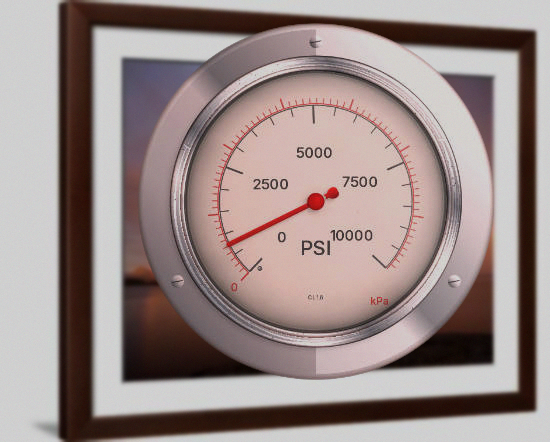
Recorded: 750 psi
